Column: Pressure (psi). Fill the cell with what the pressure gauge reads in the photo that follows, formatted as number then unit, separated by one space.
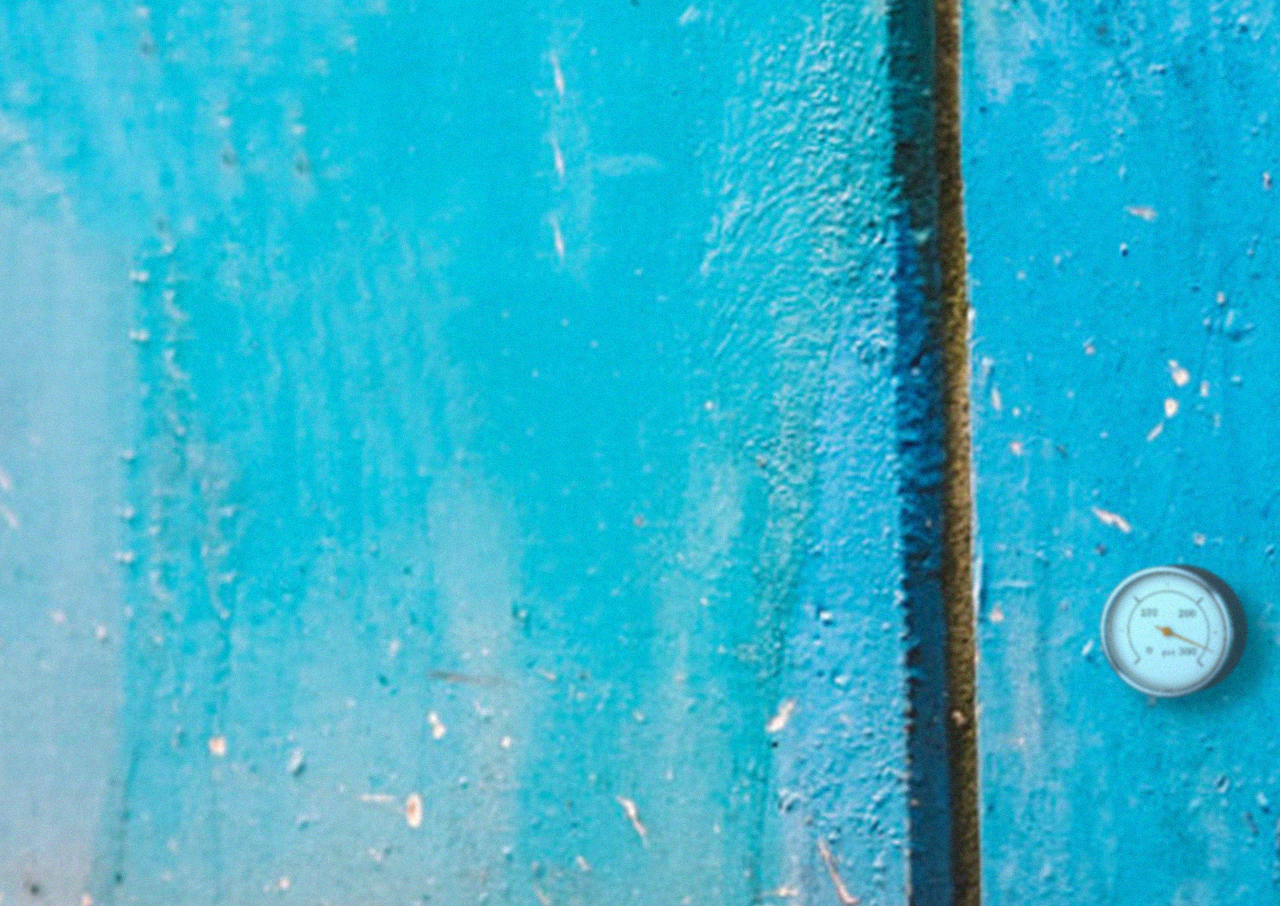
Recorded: 275 psi
